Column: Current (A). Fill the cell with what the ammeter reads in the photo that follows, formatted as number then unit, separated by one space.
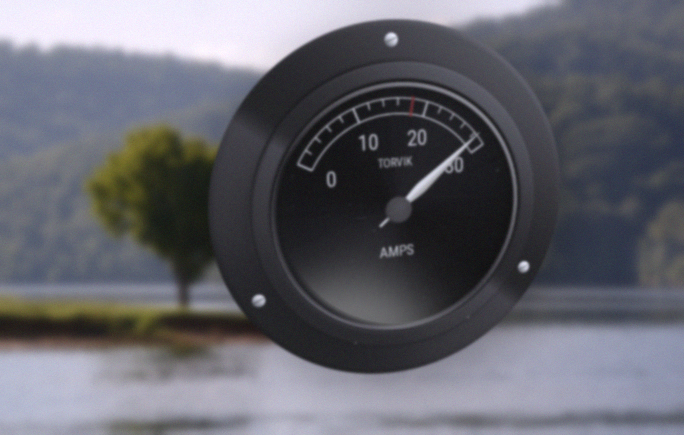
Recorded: 28 A
